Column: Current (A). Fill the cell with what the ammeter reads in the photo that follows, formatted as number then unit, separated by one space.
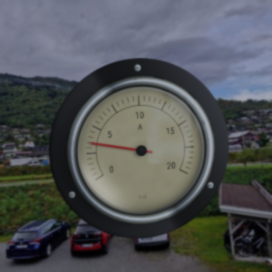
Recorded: 3.5 A
